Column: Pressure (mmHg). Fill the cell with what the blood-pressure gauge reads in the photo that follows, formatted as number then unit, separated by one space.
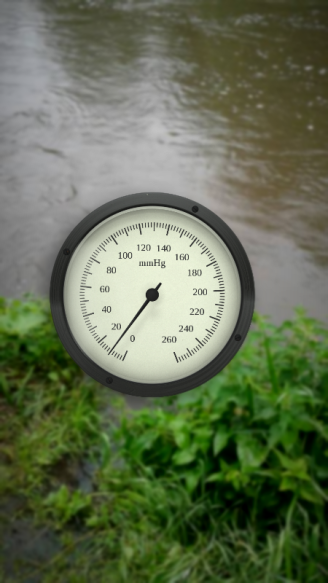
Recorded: 10 mmHg
